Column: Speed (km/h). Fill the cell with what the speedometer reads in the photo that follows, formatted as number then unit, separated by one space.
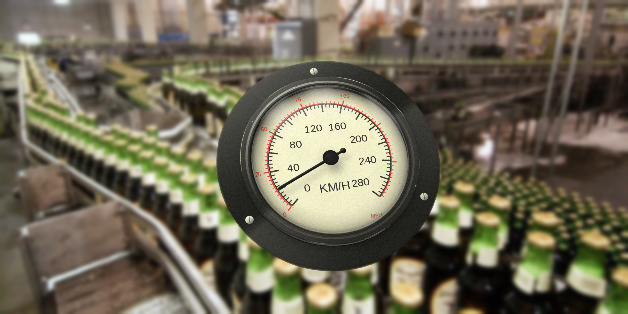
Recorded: 20 km/h
